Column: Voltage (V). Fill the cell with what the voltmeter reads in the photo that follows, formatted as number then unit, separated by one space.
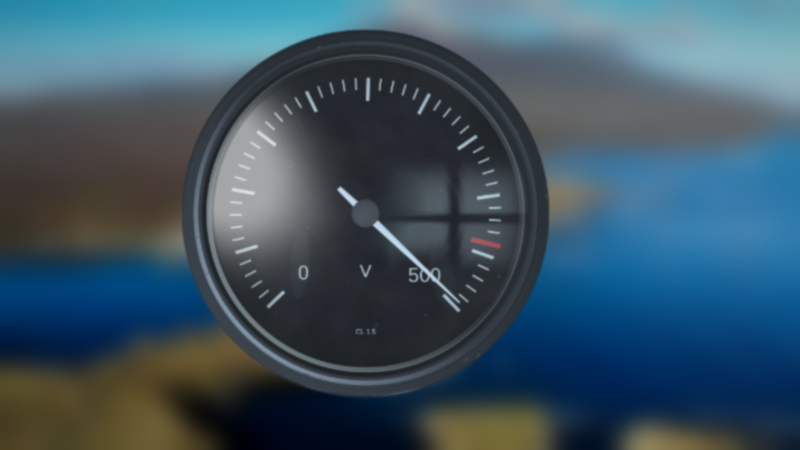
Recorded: 495 V
